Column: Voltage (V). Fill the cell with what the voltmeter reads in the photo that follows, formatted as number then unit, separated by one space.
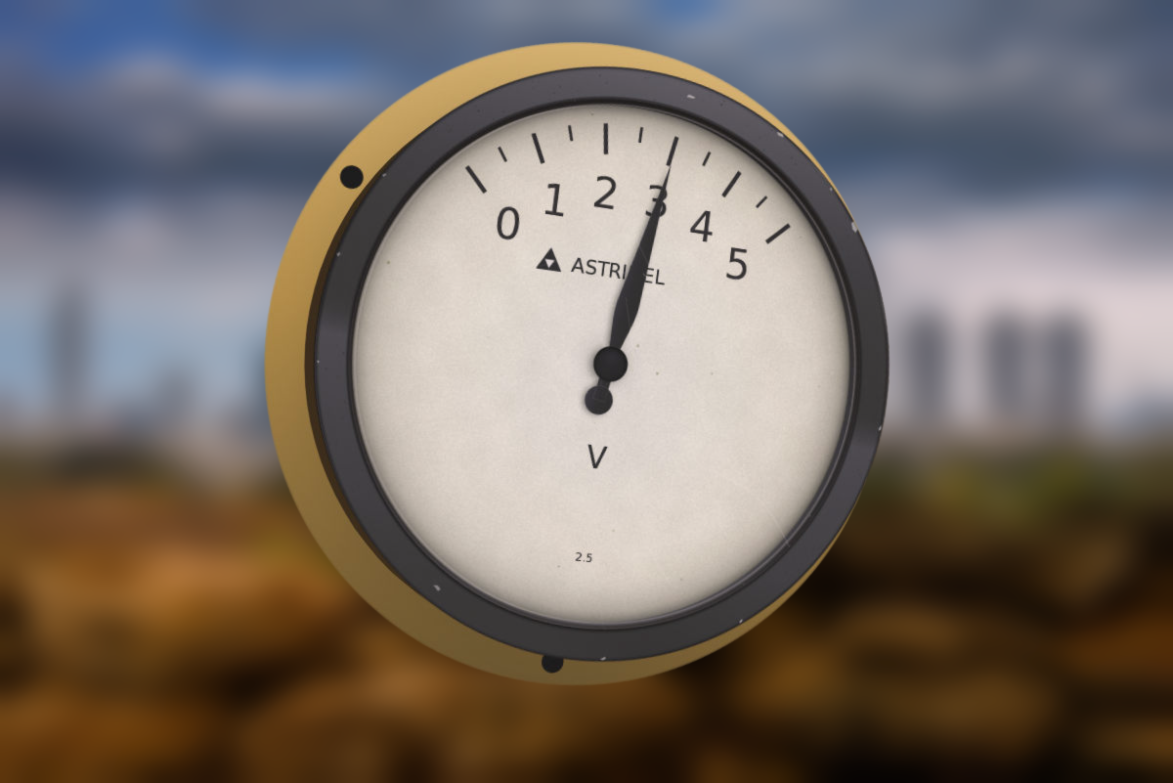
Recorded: 3 V
